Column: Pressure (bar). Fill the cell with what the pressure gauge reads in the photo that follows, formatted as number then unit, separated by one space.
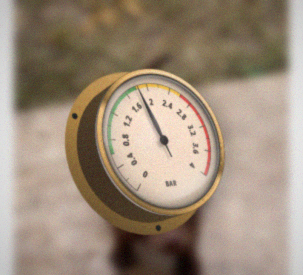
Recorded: 1.8 bar
